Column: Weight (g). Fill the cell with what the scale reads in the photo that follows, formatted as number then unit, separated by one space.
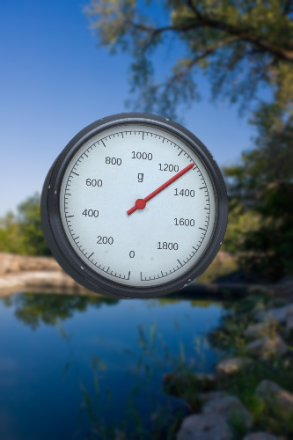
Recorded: 1280 g
